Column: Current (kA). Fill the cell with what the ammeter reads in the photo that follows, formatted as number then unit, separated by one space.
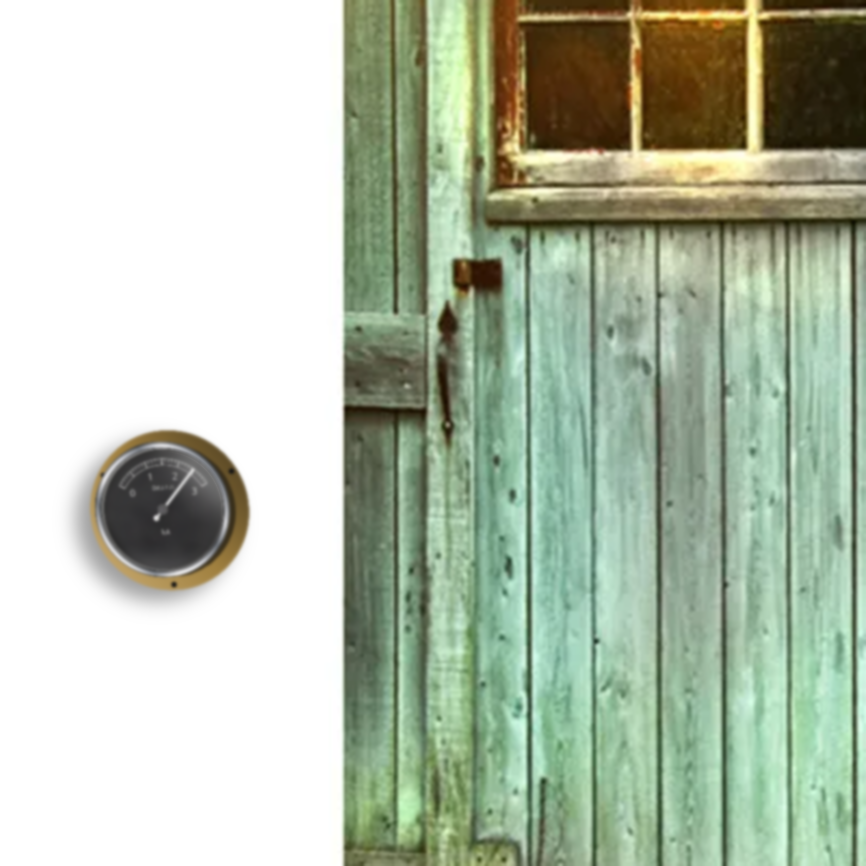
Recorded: 2.5 kA
